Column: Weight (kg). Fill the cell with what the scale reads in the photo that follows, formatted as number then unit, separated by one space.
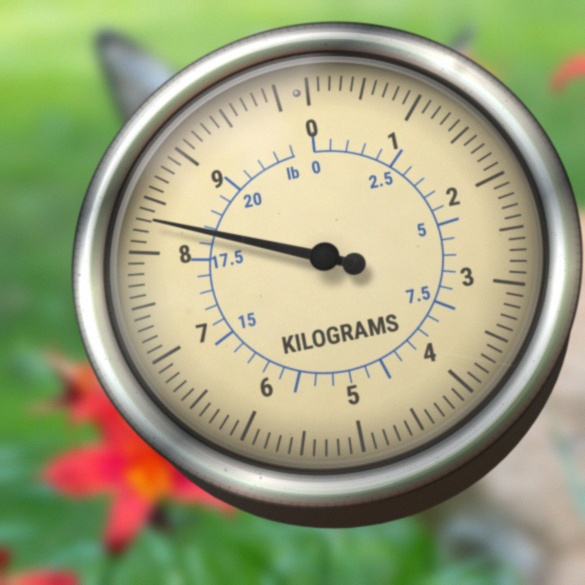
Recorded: 8.3 kg
